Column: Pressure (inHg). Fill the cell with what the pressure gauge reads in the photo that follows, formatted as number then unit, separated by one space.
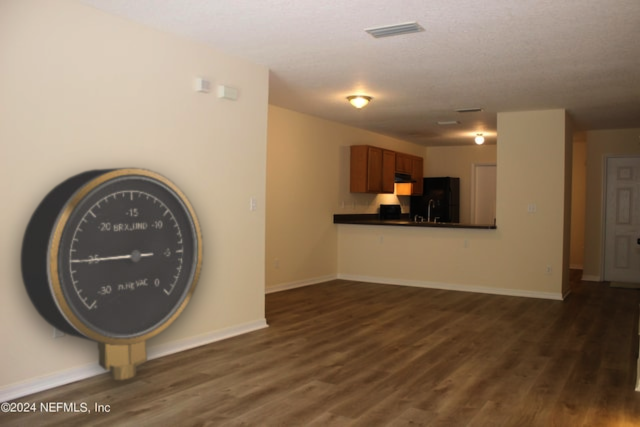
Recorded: -25 inHg
